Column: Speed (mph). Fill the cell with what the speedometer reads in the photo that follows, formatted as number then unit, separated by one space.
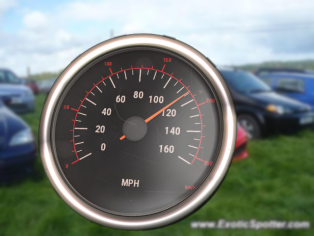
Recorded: 115 mph
